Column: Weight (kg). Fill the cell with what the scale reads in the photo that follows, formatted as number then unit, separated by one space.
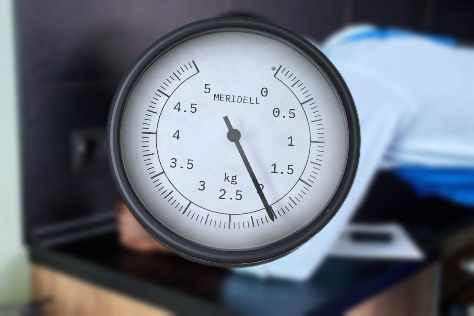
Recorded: 2.05 kg
